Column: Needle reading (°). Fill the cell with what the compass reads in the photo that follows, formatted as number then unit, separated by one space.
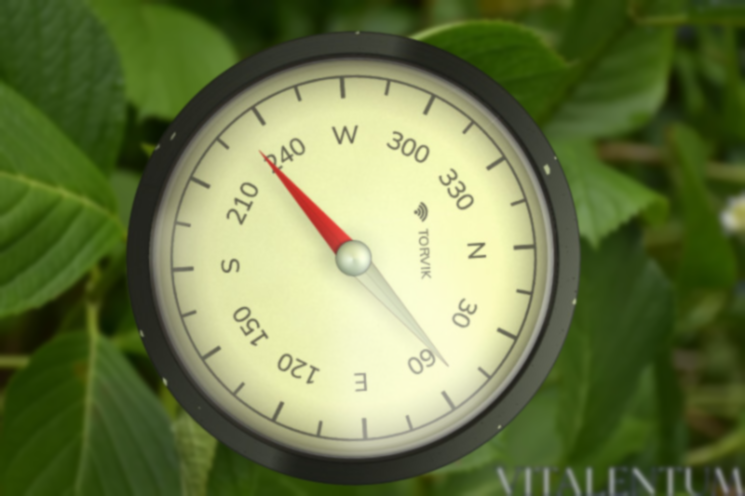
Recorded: 232.5 °
